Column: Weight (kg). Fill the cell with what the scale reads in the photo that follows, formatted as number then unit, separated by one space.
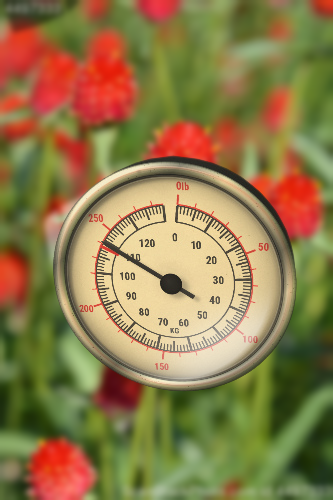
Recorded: 110 kg
